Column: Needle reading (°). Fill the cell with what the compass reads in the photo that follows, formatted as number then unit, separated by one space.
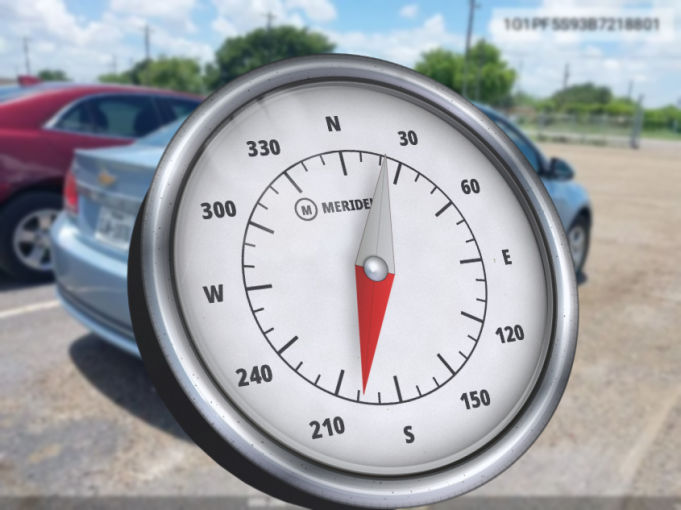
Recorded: 200 °
